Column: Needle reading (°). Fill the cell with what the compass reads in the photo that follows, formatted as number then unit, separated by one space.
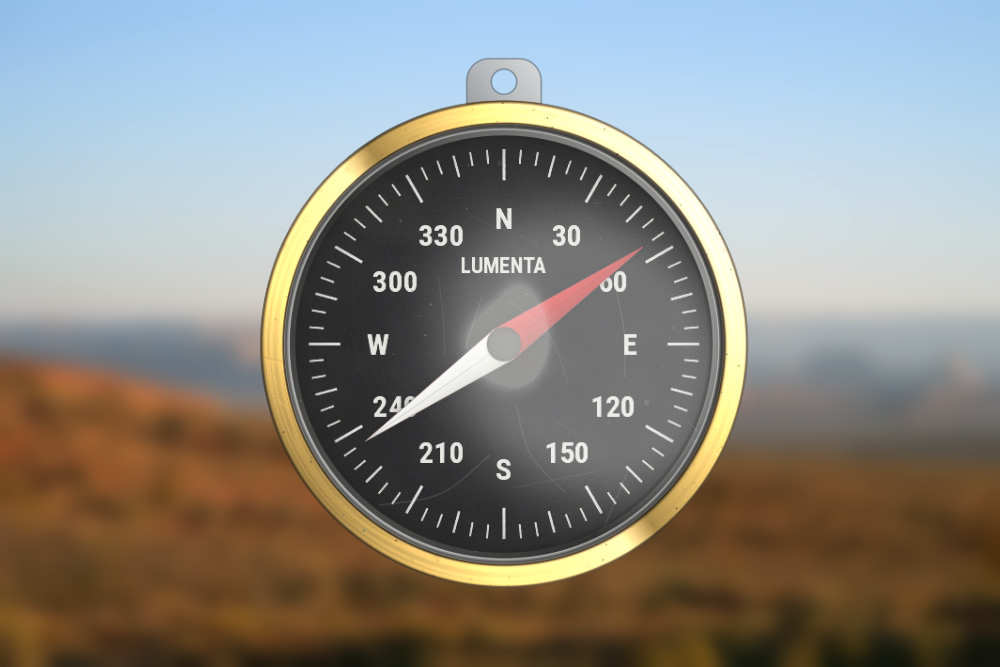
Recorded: 55 °
